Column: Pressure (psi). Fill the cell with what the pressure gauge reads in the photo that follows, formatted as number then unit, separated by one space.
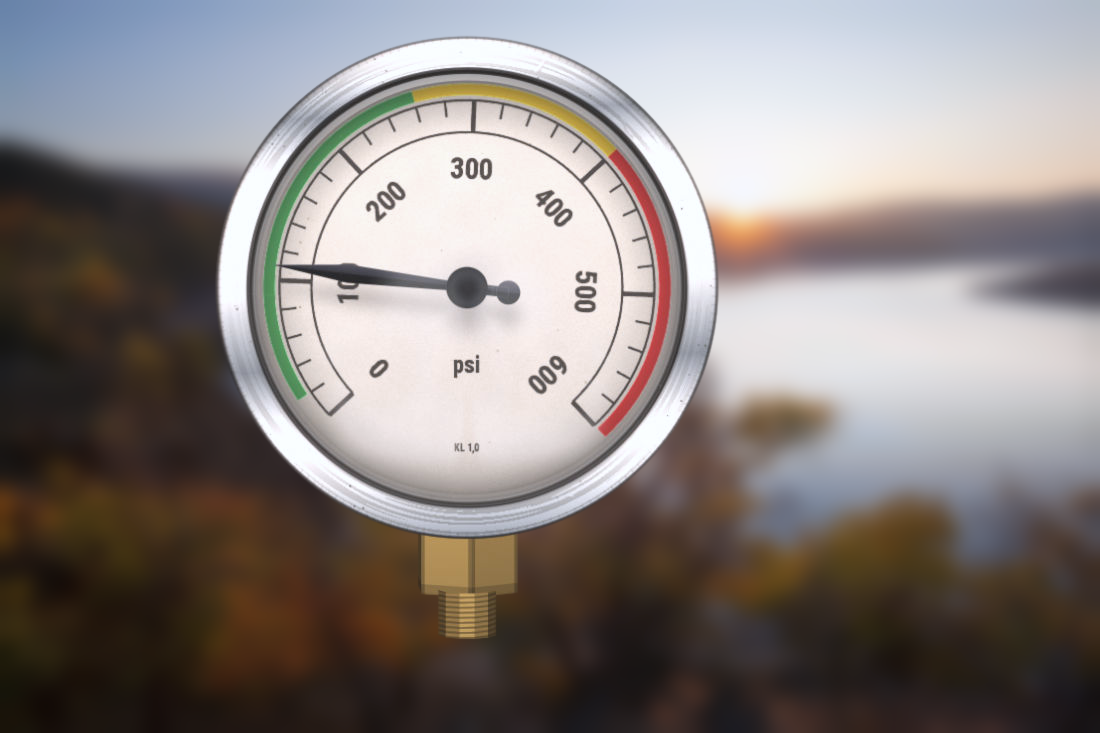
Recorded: 110 psi
